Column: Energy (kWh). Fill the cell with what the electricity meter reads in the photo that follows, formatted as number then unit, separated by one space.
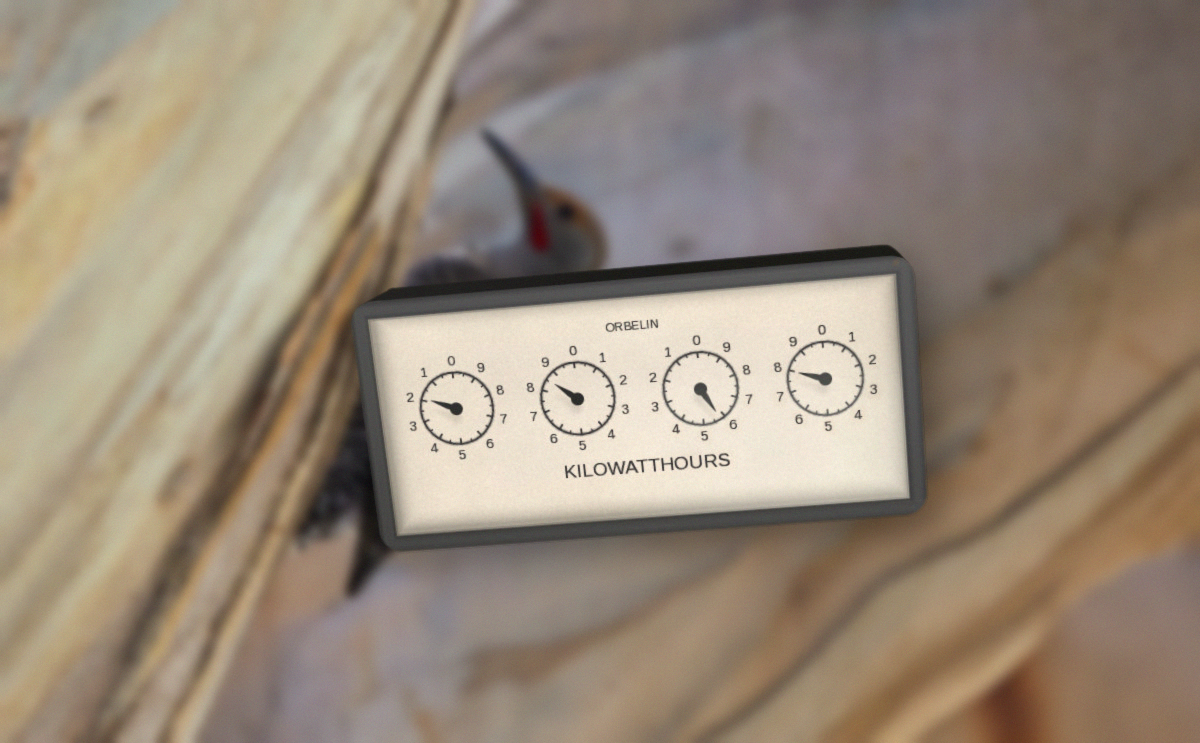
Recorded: 1858 kWh
